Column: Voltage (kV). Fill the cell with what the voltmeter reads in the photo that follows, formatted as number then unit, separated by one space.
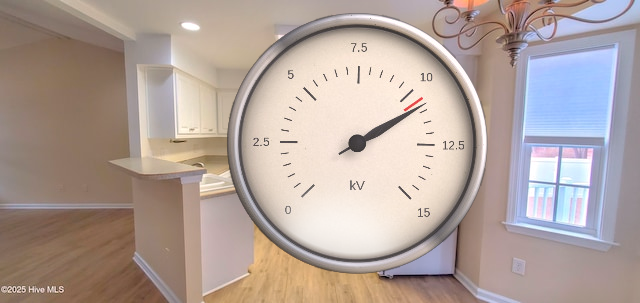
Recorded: 10.75 kV
